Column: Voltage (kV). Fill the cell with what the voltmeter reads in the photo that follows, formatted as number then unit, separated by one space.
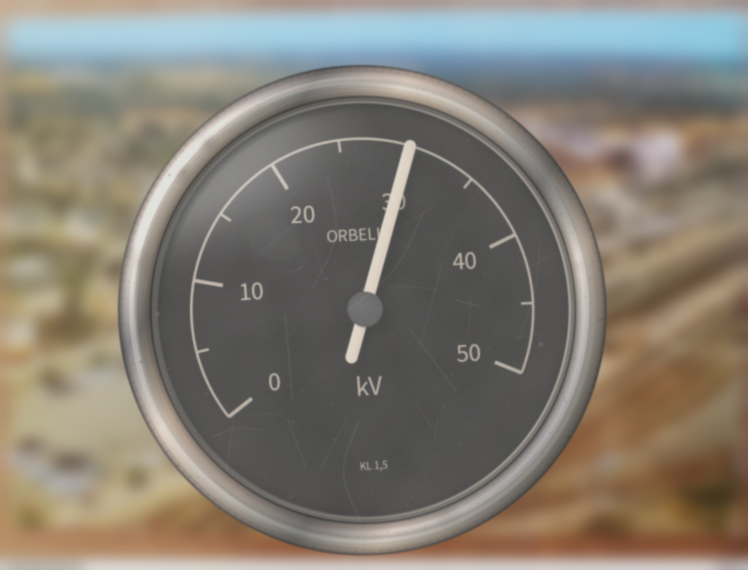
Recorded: 30 kV
